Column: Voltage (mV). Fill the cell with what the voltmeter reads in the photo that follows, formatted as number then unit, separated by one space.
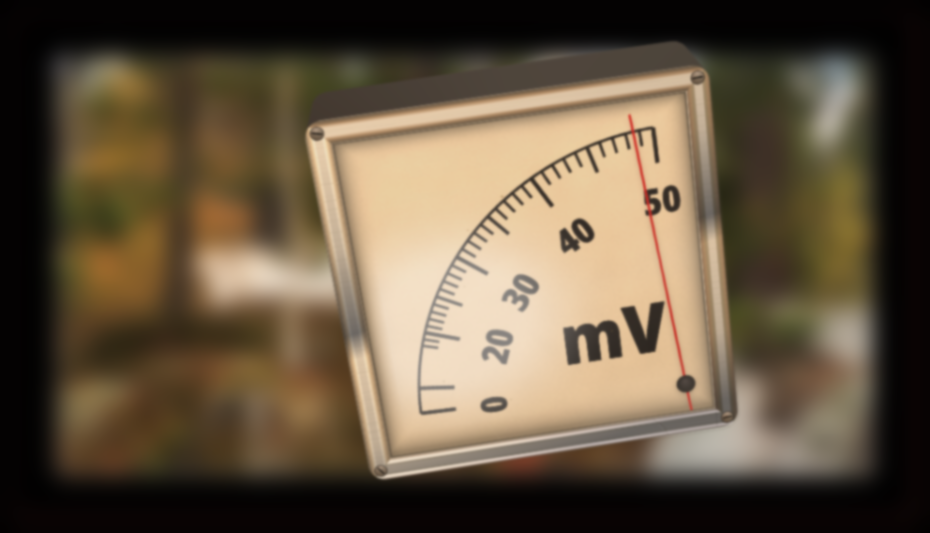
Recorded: 48.5 mV
